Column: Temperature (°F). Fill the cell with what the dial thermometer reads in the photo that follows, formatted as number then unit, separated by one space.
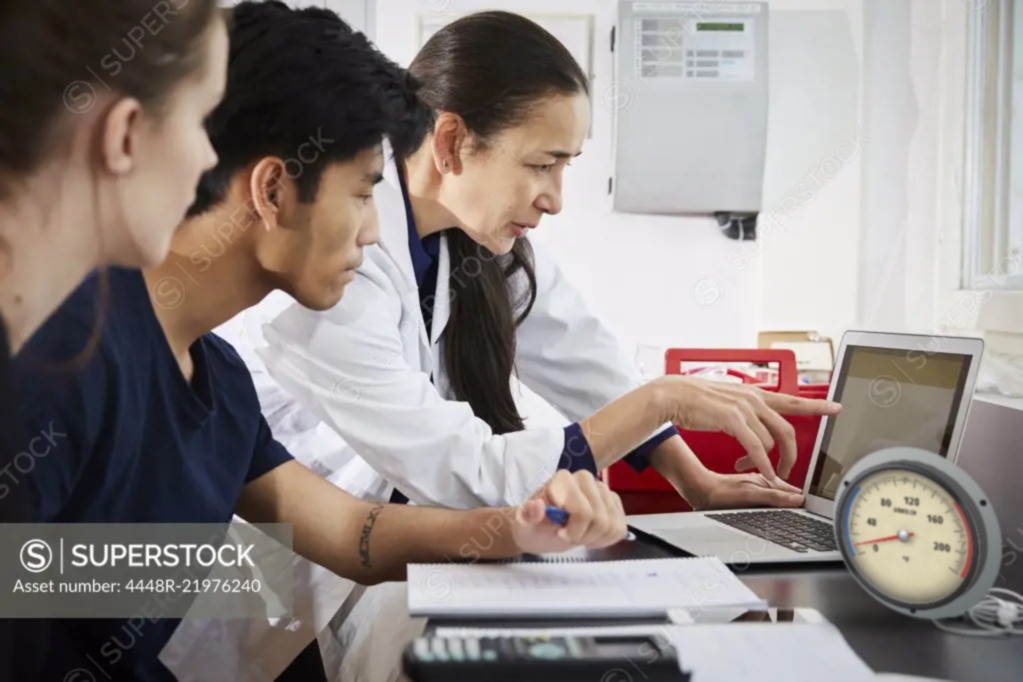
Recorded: 10 °F
